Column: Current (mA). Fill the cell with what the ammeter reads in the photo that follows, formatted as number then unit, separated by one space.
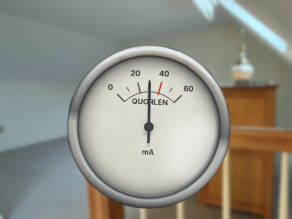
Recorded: 30 mA
